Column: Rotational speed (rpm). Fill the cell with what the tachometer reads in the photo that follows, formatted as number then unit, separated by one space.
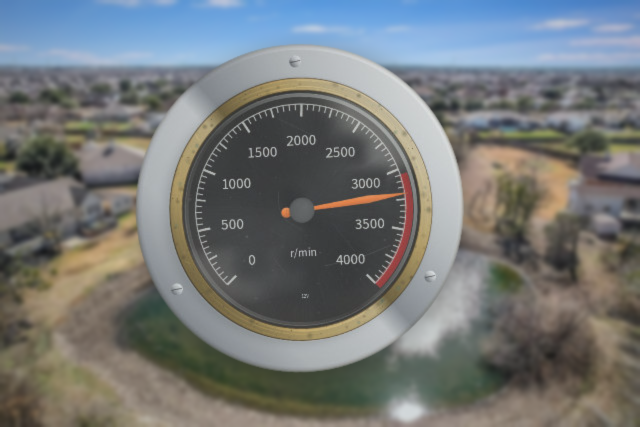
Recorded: 3200 rpm
